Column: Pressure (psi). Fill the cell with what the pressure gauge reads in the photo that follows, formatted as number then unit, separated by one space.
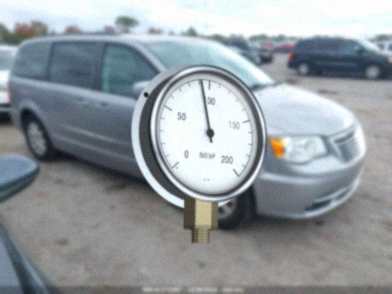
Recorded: 90 psi
